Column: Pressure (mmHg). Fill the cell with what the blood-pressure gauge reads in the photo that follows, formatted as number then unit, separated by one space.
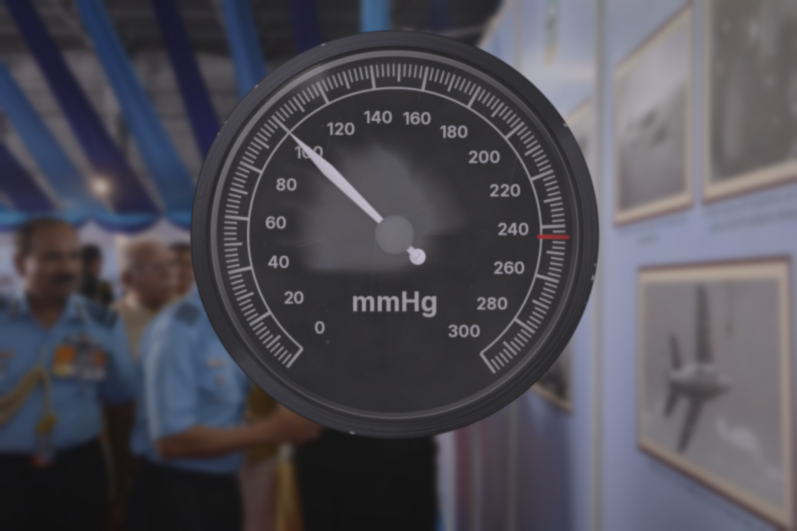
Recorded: 100 mmHg
